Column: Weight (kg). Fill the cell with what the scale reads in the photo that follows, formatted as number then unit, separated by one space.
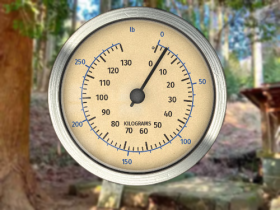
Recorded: 4 kg
